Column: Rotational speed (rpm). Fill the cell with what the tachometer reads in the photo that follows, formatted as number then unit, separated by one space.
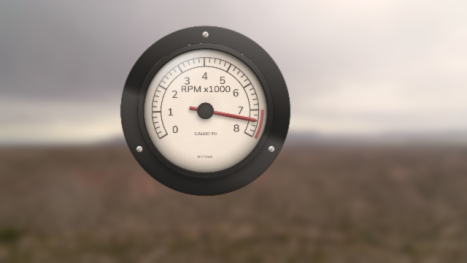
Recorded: 7400 rpm
